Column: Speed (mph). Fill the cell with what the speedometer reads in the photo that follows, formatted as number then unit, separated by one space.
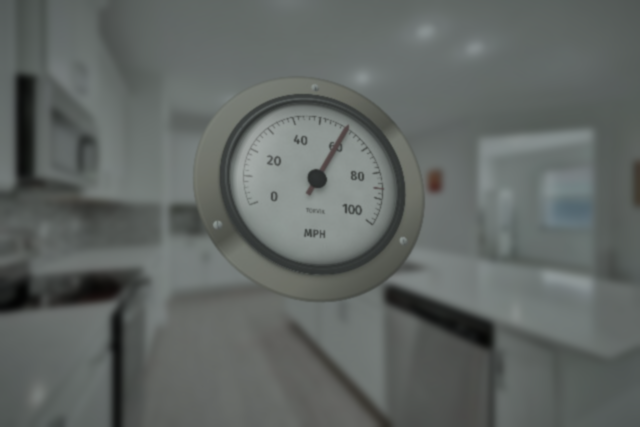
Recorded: 60 mph
